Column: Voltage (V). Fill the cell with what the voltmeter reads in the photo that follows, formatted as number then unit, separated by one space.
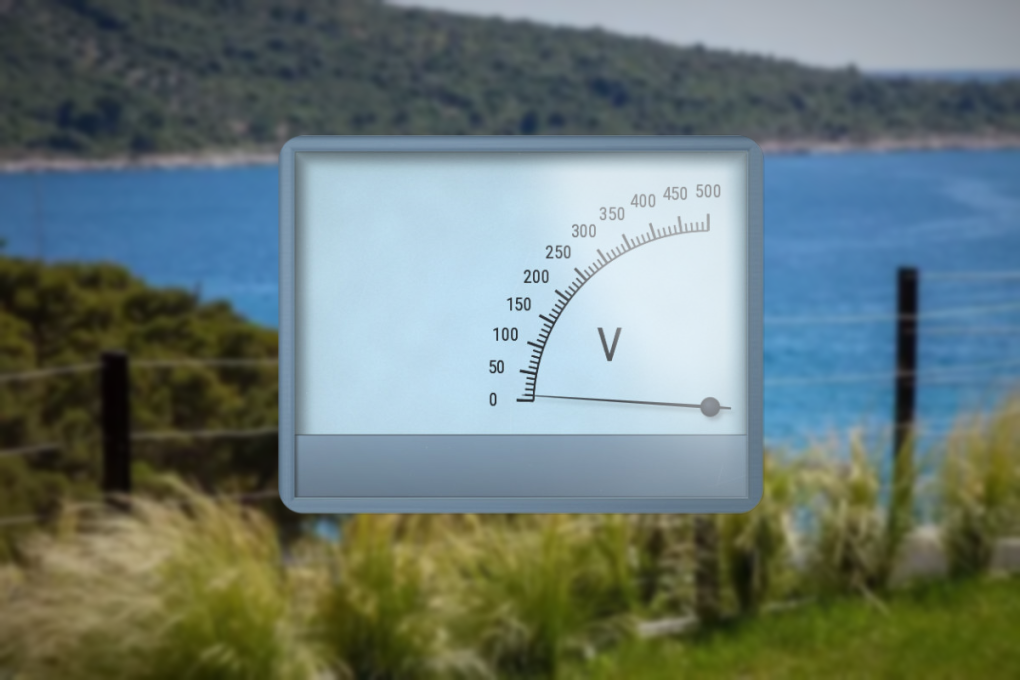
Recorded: 10 V
